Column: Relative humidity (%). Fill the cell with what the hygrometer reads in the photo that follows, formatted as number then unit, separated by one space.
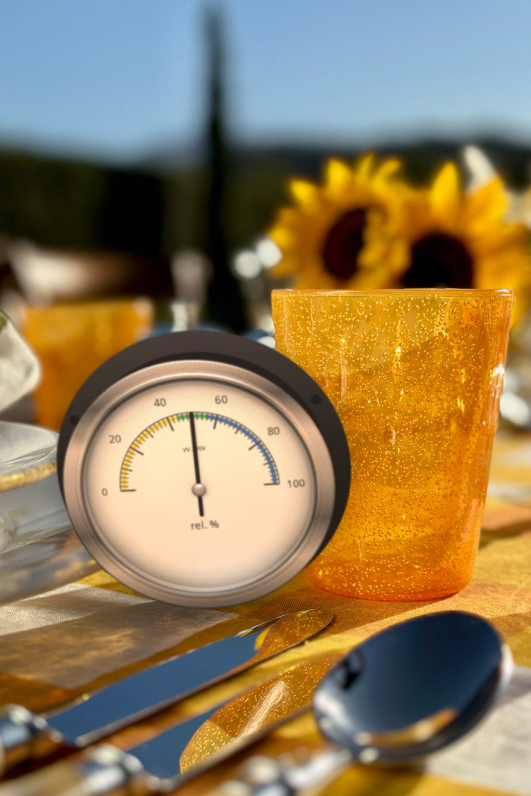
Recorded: 50 %
